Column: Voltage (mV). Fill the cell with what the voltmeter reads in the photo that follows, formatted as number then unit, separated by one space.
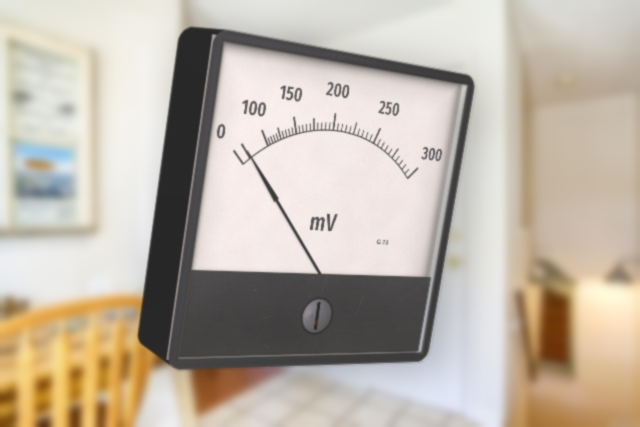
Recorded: 50 mV
